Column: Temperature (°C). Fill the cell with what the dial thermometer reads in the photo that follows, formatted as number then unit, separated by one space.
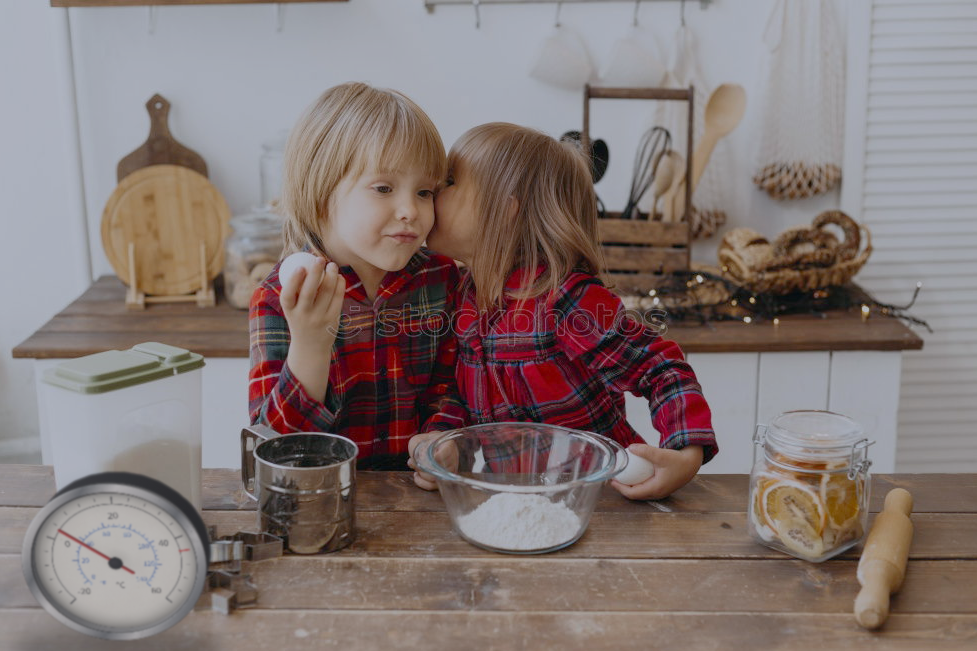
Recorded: 4 °C
